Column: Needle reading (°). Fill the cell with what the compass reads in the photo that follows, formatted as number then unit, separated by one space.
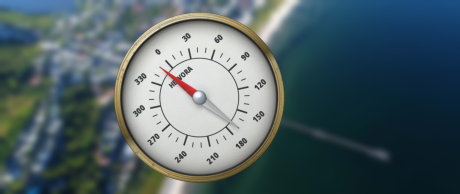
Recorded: 350 °
